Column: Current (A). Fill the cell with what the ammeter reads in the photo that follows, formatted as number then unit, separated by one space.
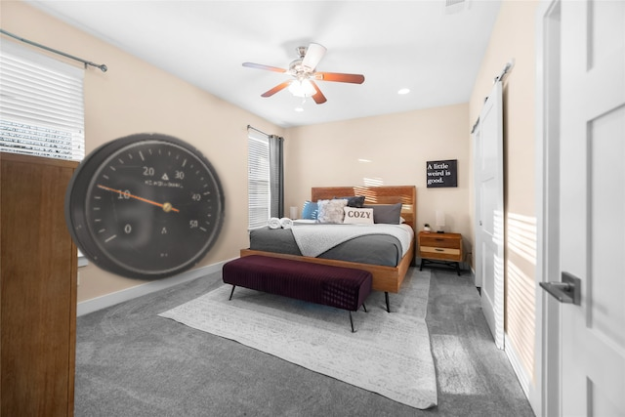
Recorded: 10 A
